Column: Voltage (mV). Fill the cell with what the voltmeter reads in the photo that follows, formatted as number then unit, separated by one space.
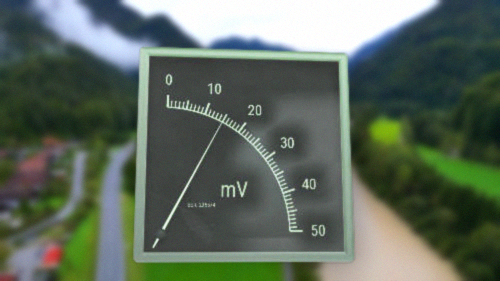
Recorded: 15 mV
